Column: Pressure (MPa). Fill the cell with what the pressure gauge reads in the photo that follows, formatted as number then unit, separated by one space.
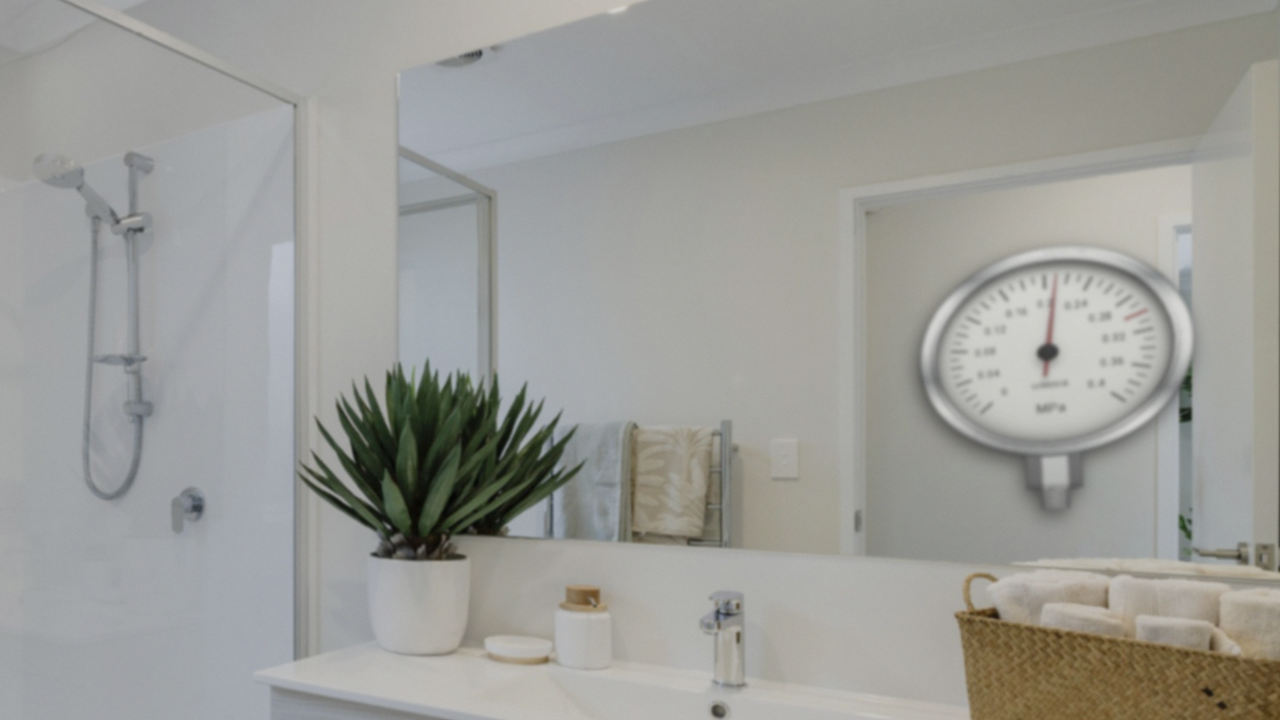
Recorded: 0.21 MPa
